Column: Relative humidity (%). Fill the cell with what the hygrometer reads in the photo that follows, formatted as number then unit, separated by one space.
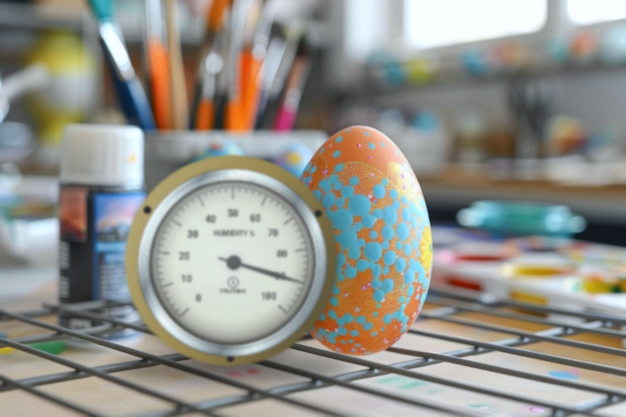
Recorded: 90 %
